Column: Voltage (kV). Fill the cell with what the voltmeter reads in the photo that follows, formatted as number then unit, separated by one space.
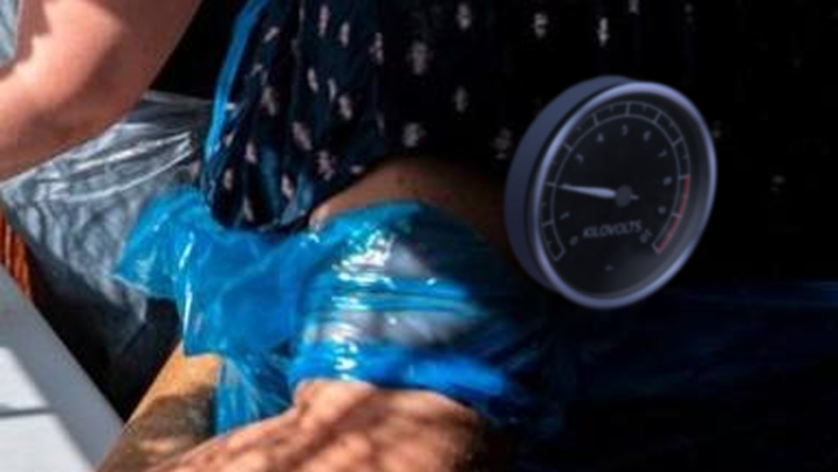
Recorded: 2 kV
